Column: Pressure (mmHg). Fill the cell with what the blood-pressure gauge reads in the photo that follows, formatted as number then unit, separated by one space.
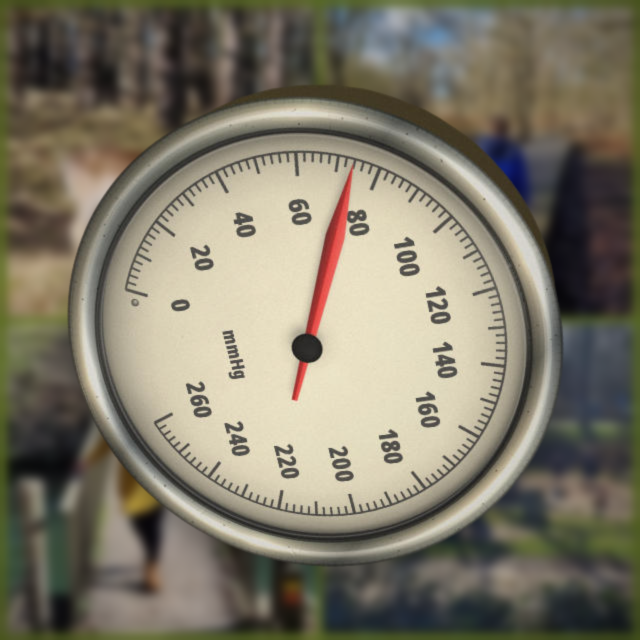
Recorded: 74 mmHg
